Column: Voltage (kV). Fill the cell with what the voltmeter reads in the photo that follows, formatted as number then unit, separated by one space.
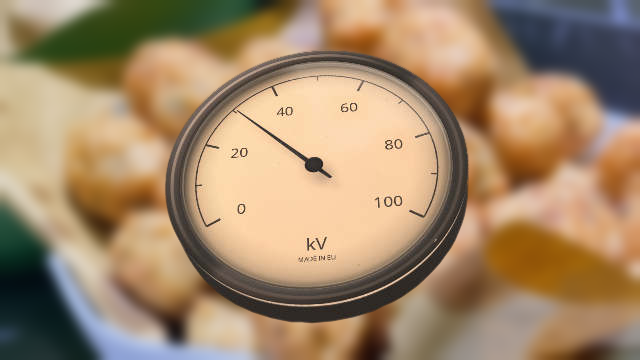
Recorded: 30 kV
